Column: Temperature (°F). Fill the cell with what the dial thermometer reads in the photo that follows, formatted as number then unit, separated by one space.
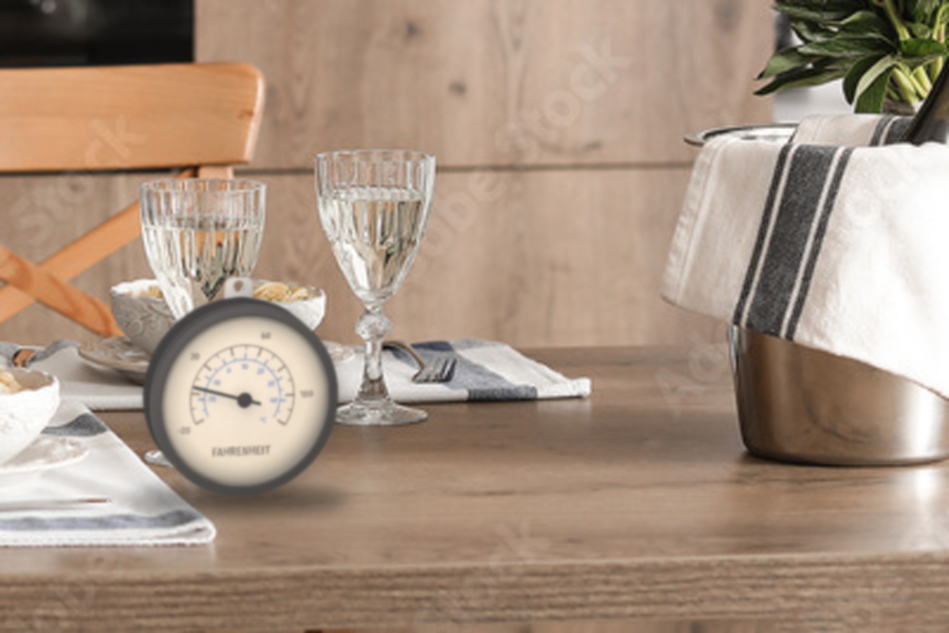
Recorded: 5 °F
